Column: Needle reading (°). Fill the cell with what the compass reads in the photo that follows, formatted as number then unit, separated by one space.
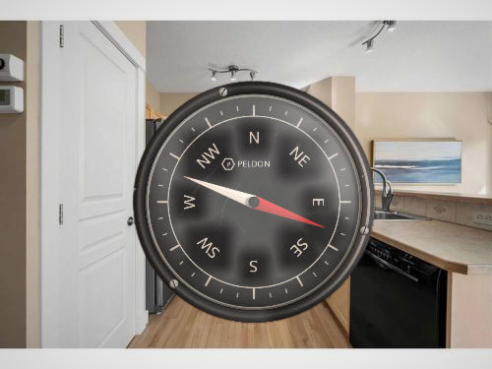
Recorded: 110 °
